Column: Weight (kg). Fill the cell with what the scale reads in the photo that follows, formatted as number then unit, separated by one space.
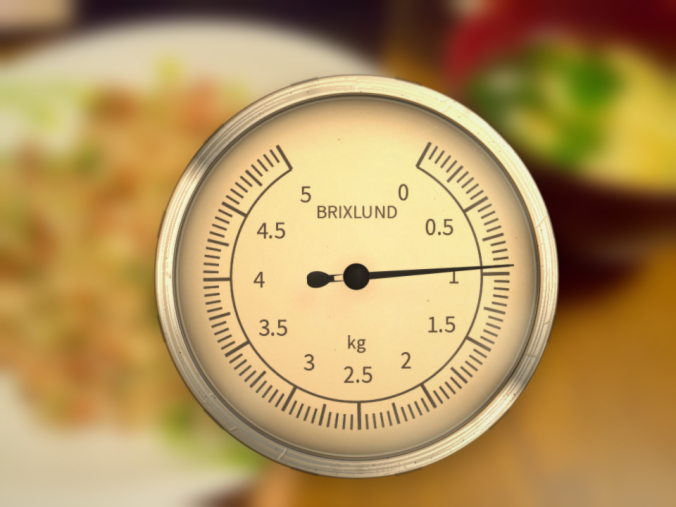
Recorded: 0.95 kg
